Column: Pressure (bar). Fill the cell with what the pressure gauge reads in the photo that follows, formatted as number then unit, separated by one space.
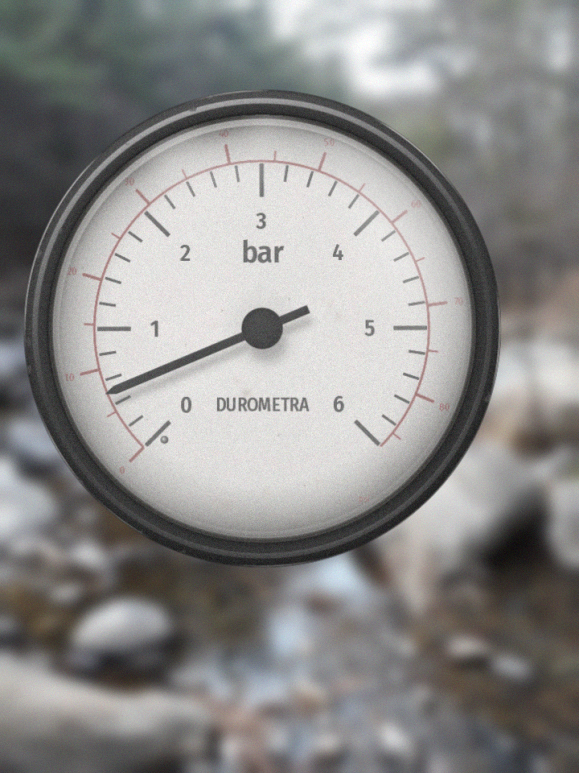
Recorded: 0.5 bar
